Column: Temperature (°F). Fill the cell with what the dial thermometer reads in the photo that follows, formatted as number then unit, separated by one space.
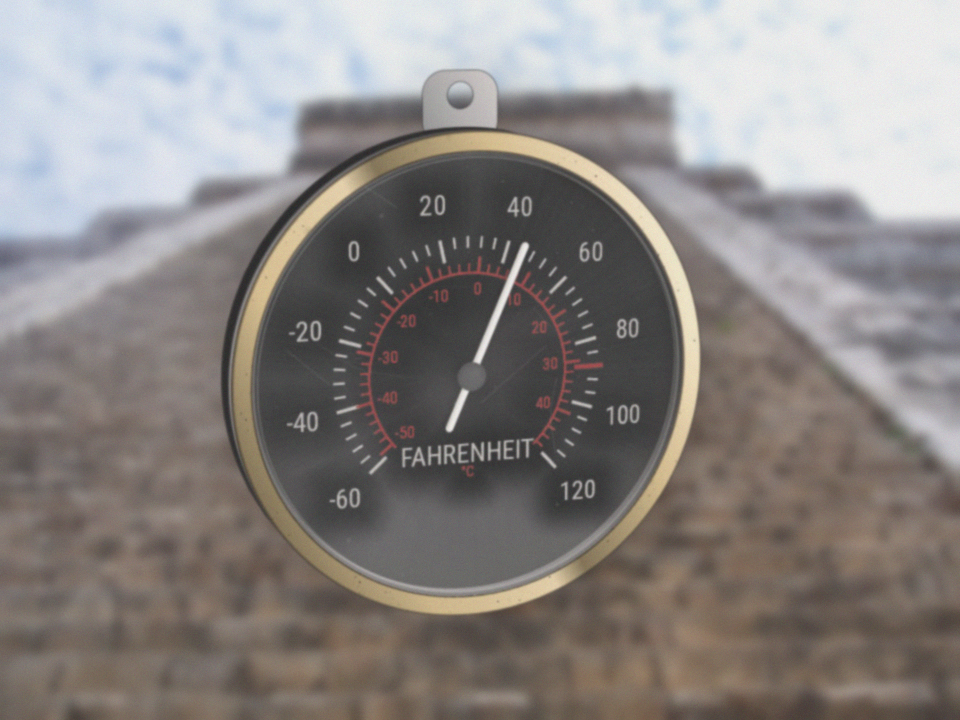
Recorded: 44 °F
